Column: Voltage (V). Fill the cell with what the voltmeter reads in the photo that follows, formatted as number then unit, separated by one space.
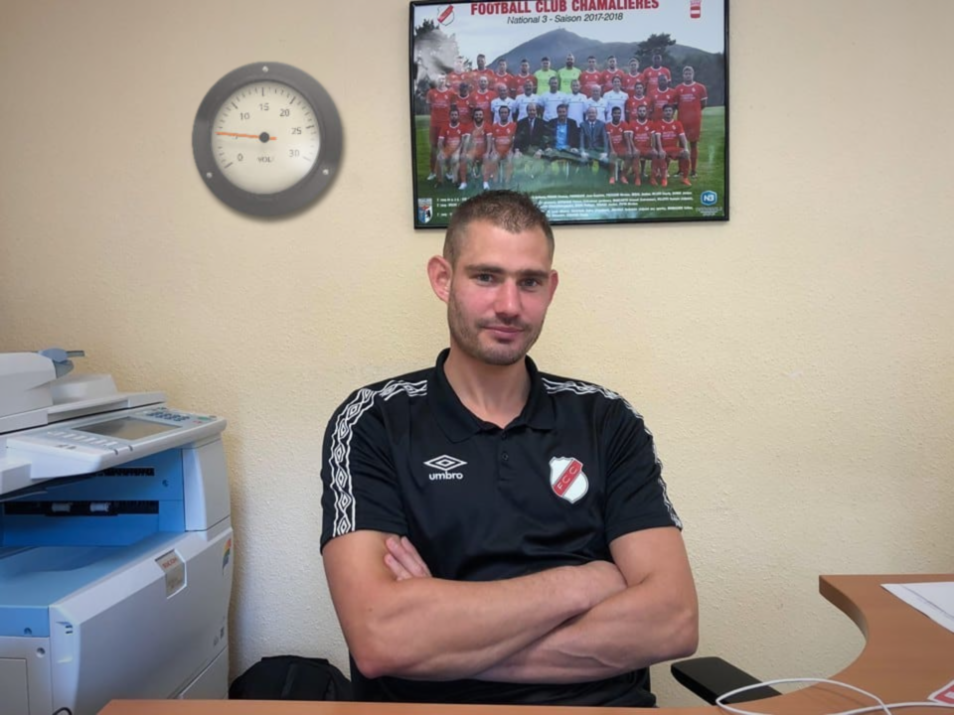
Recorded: 5 V
